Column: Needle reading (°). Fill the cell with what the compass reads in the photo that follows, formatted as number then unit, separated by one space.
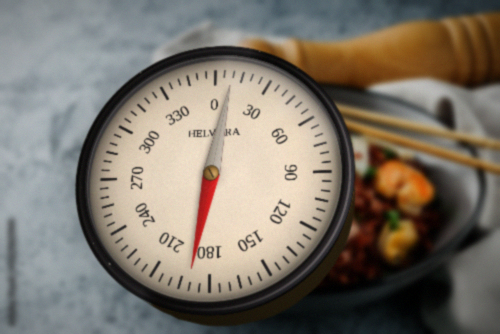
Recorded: 190 °
